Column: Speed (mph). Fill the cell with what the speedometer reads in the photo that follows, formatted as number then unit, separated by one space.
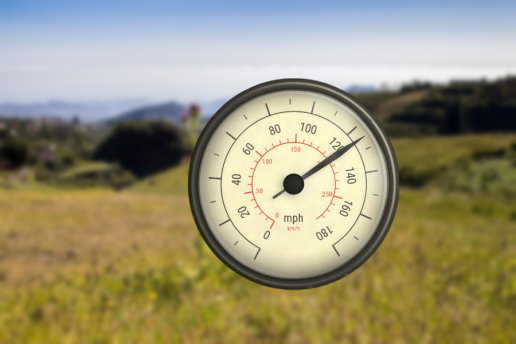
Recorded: 125 mph
